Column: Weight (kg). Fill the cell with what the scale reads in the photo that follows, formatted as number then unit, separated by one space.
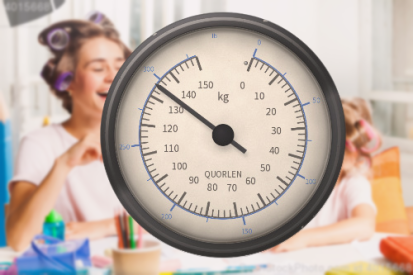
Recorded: 134 kg
